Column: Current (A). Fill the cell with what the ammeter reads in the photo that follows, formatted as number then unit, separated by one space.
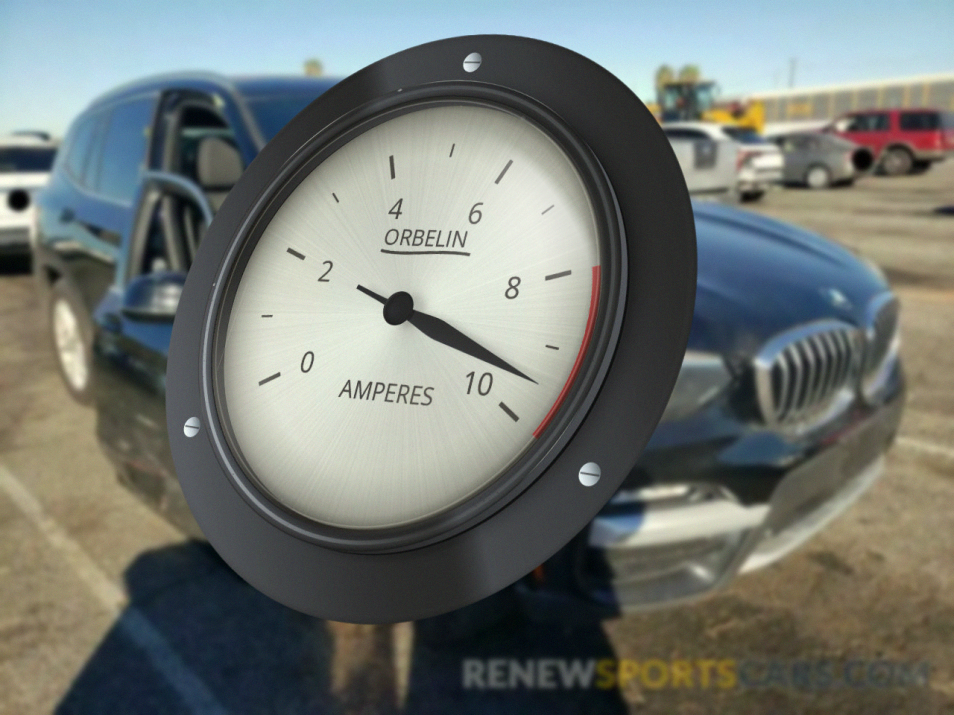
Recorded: 9.5 A
